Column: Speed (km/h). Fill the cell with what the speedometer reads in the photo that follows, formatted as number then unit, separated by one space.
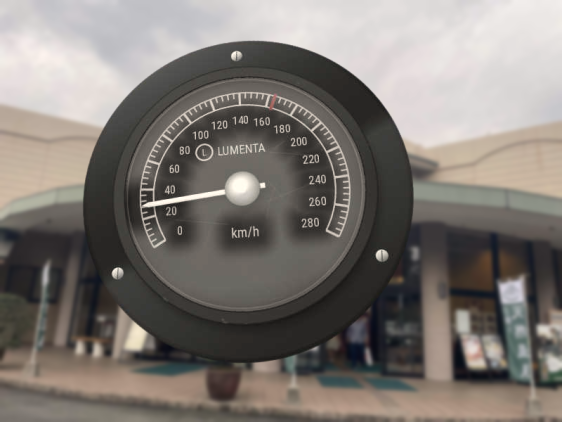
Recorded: 28 km/h
